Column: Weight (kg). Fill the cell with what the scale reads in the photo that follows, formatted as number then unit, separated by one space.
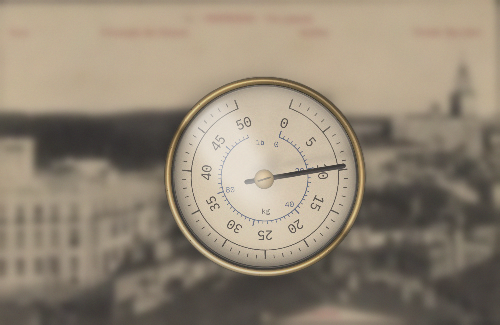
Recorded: 9.5 kg
